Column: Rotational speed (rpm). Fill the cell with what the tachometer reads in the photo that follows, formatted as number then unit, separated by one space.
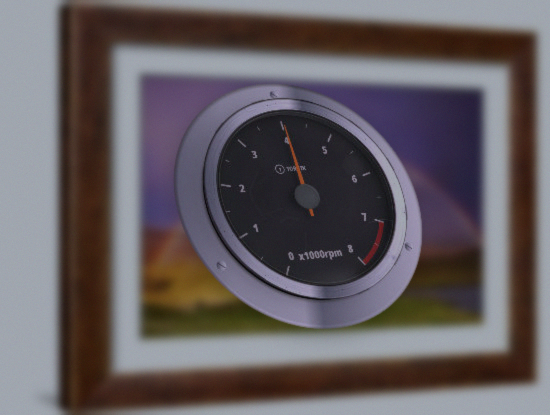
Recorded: 4000 rpm
